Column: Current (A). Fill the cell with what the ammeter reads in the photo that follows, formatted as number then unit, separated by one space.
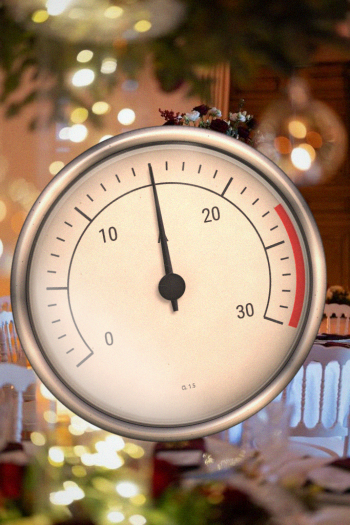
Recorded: 15 A
